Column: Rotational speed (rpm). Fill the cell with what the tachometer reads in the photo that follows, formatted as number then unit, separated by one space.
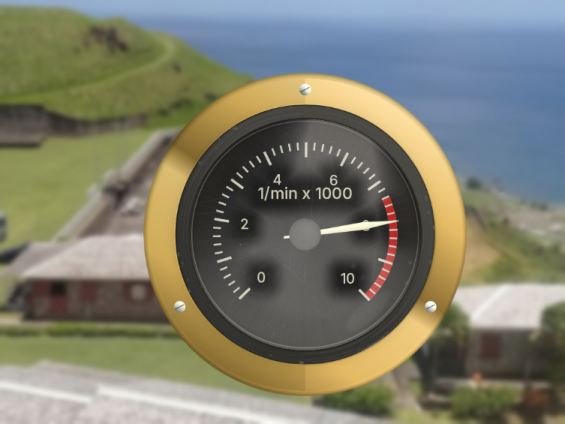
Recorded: 8000 rpm
